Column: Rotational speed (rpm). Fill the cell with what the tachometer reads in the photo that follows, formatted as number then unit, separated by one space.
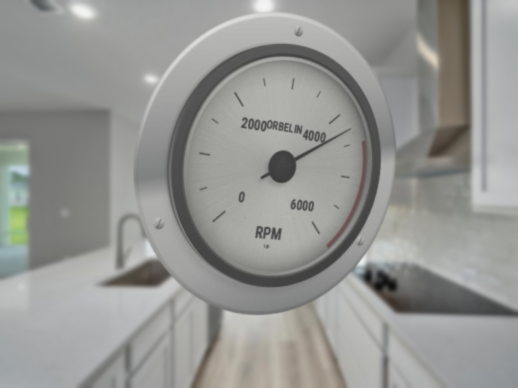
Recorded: 4250 rpm
